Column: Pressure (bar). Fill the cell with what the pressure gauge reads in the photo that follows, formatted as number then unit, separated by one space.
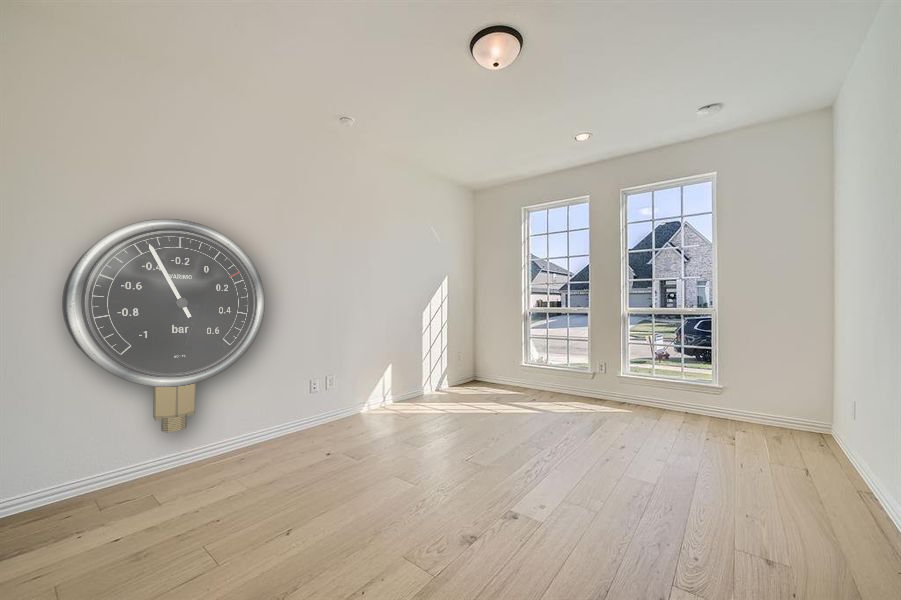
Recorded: -0.35 bar
